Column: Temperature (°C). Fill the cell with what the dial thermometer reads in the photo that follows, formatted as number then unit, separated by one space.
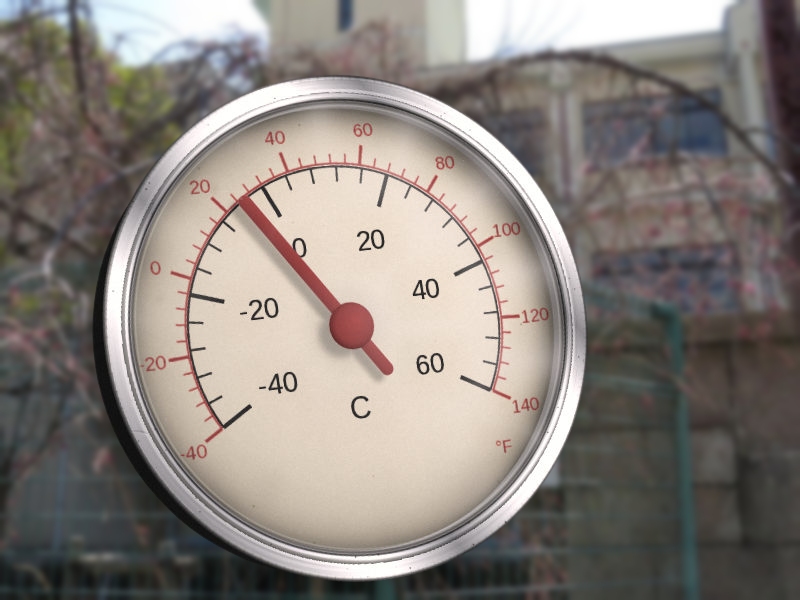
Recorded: -4 °C
